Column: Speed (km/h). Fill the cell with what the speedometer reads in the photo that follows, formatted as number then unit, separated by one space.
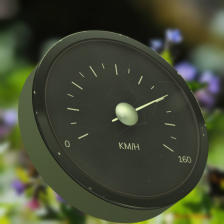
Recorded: 120 km/h
